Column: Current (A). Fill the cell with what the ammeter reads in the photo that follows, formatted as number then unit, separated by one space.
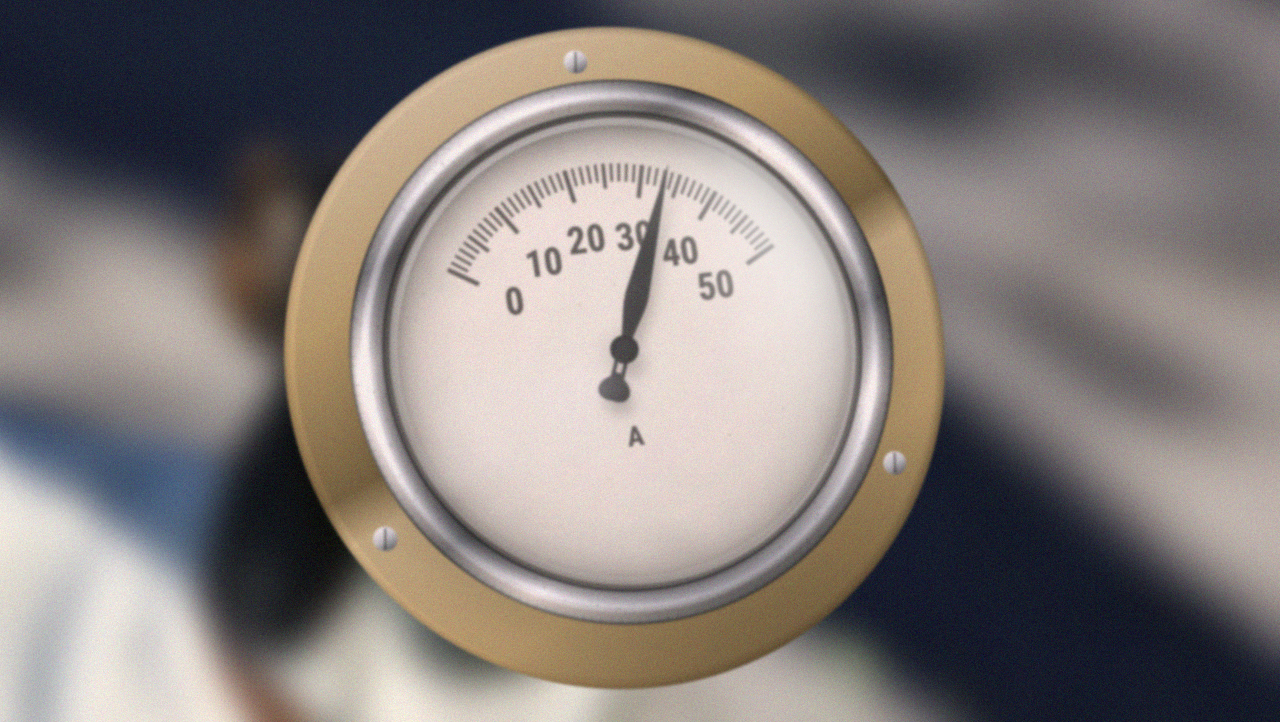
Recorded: 33 A
